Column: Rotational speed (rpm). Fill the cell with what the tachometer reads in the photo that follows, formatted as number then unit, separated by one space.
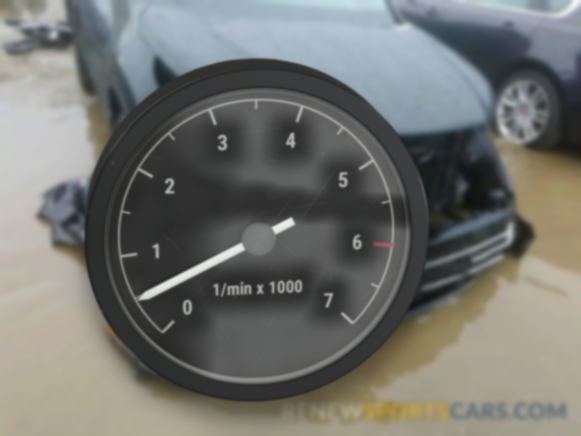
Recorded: 500 rpm
